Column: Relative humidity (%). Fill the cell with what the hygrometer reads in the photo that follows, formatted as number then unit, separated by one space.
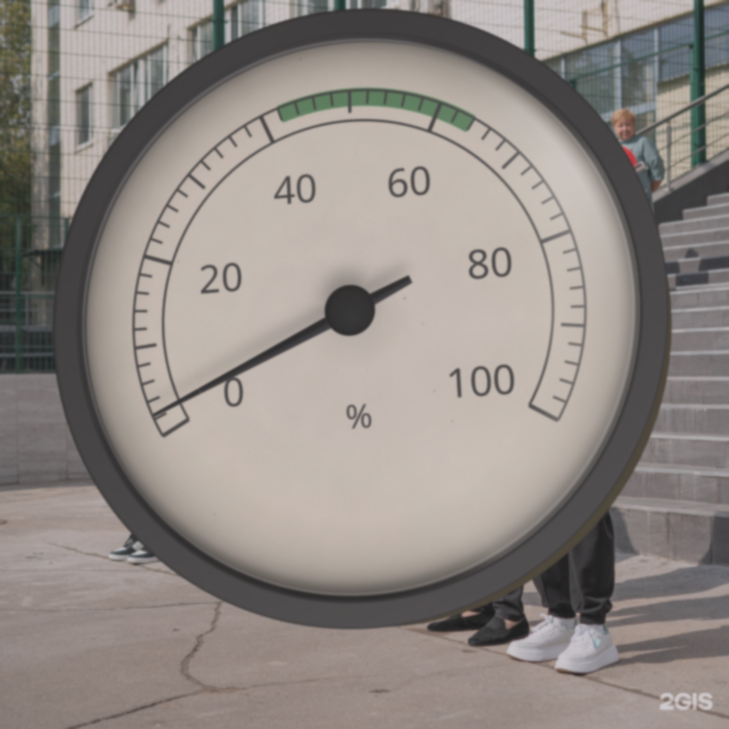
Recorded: 2 %
